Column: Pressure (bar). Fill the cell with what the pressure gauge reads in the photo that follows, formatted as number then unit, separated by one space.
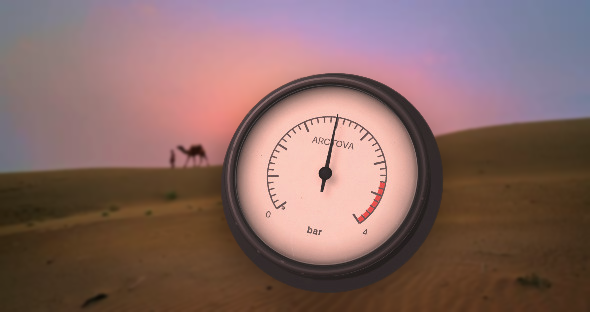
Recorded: 2 bar
